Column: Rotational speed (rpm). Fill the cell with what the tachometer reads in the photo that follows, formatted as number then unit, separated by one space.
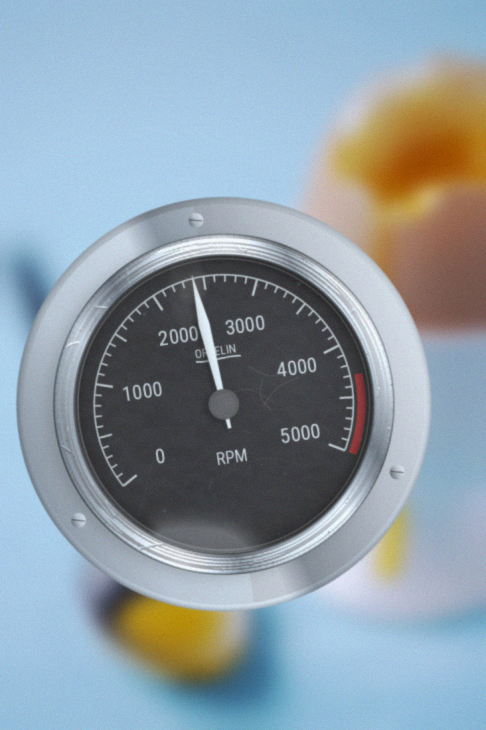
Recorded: 2400 rpm
